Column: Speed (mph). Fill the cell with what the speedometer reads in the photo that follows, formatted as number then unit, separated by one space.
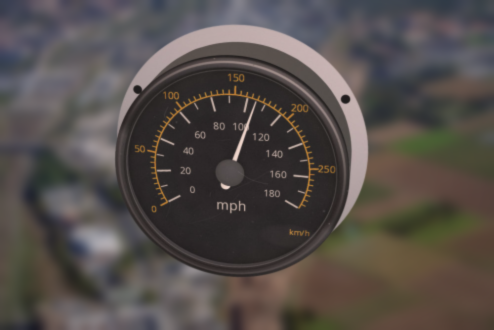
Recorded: 105 mph
